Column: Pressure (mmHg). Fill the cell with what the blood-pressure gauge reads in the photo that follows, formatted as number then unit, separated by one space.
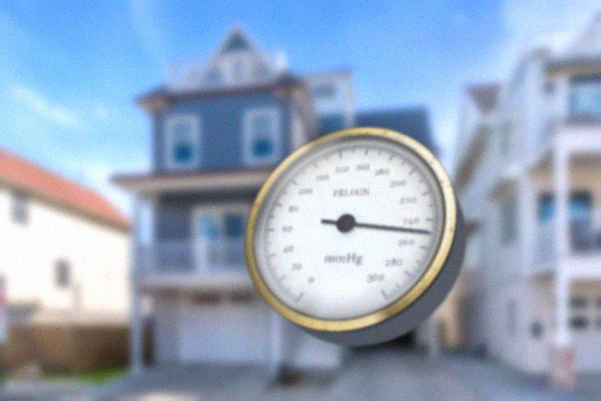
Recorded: 250 mmHg
